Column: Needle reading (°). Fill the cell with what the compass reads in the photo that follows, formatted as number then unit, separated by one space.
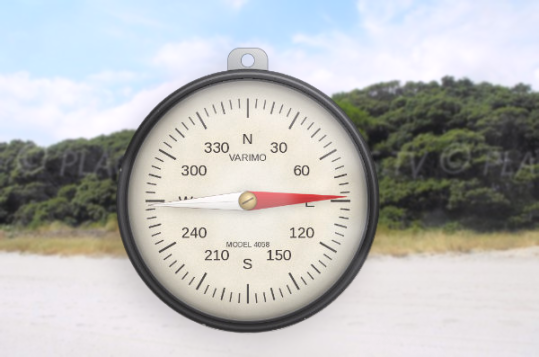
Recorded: 87.5 °
